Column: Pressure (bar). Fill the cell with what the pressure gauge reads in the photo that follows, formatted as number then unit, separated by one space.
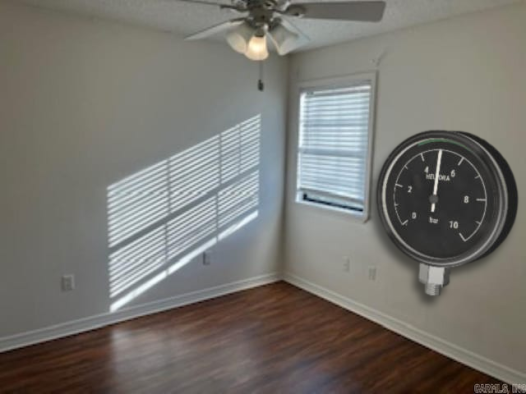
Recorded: 5 bar
